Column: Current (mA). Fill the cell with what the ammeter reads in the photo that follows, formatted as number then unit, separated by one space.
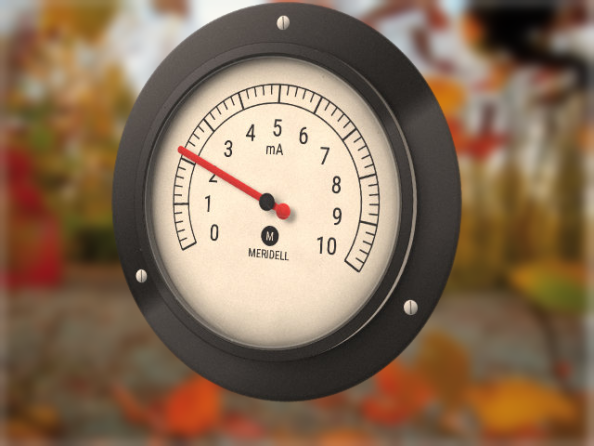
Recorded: 2.2 mA
